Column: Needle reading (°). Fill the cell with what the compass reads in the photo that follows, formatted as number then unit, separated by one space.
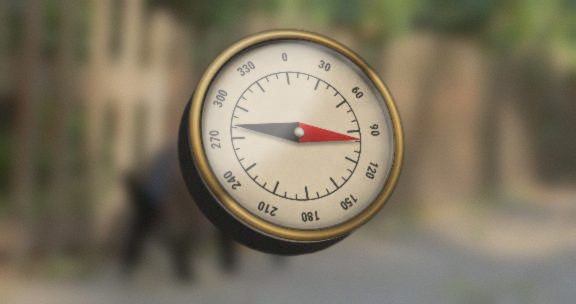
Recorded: 100 °
